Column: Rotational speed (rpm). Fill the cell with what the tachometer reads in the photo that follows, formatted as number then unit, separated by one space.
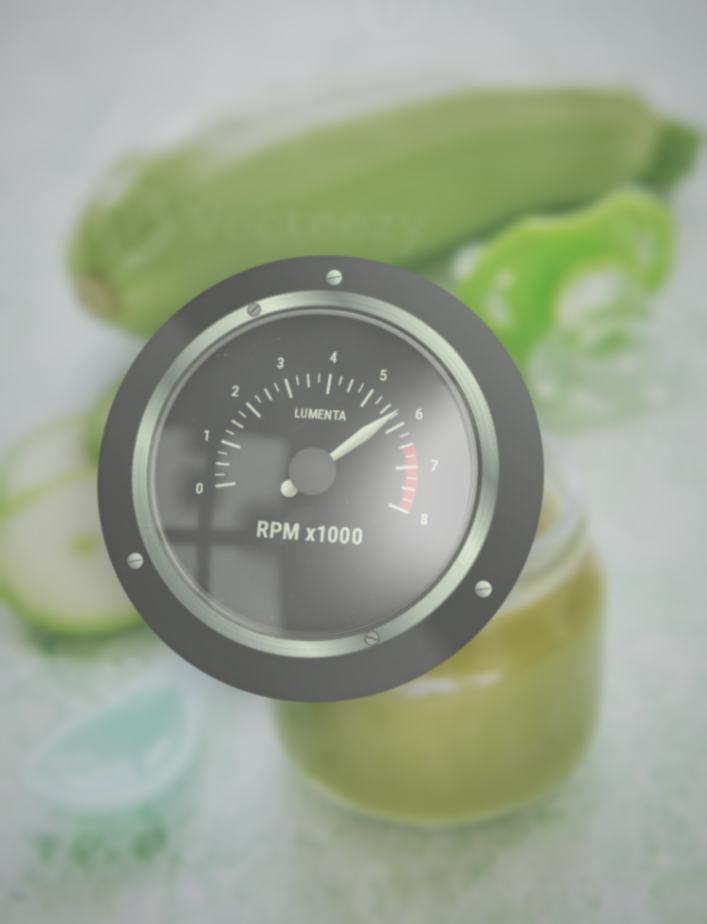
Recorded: 5750 rpm
